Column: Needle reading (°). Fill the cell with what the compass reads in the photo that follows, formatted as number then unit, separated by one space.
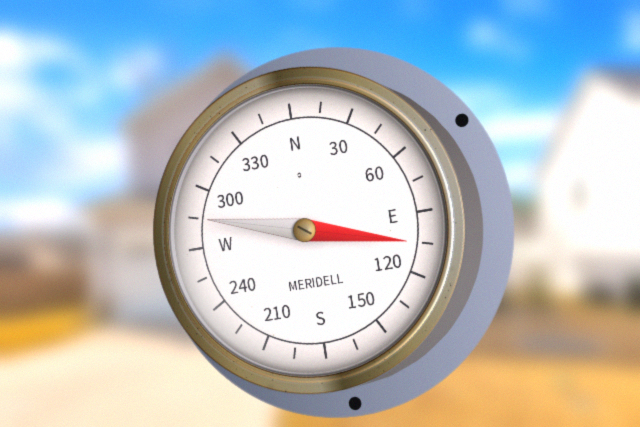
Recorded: 105 °
